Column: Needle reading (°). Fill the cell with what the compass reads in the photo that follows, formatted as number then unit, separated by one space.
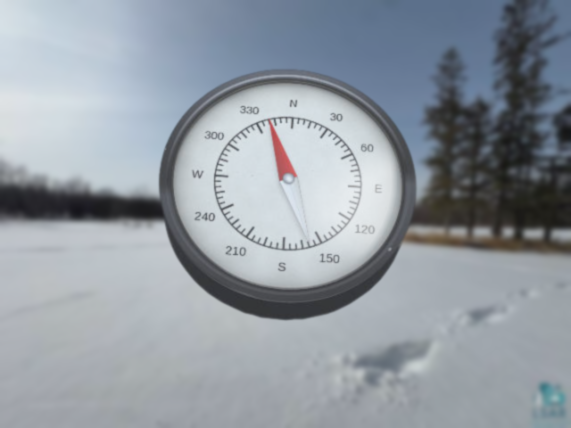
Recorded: 340 °
